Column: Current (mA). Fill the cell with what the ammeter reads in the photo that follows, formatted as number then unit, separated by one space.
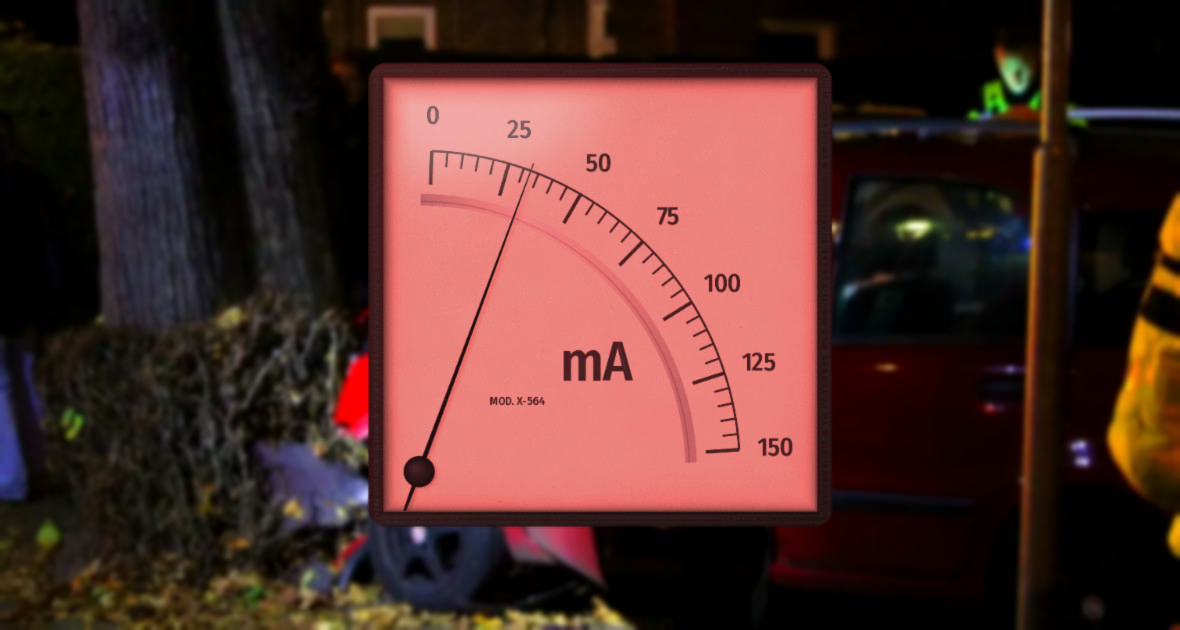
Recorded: 32.5 mA
